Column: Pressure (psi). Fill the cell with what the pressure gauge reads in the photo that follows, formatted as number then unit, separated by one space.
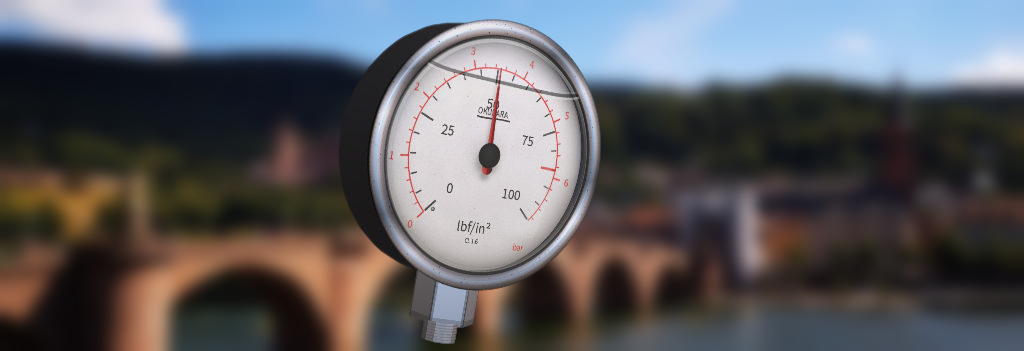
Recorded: 50 psi
